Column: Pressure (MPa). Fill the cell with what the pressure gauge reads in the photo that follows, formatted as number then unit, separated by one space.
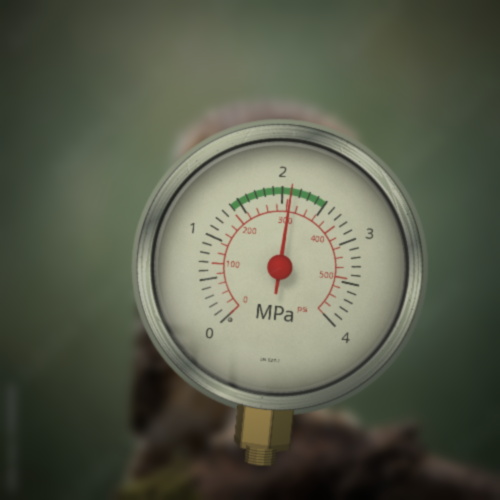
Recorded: 2.1 MPa
